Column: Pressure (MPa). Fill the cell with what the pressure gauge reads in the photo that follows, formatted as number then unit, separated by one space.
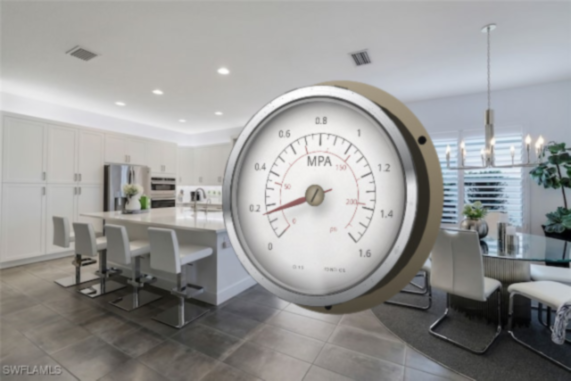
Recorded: 0.15 MPa
